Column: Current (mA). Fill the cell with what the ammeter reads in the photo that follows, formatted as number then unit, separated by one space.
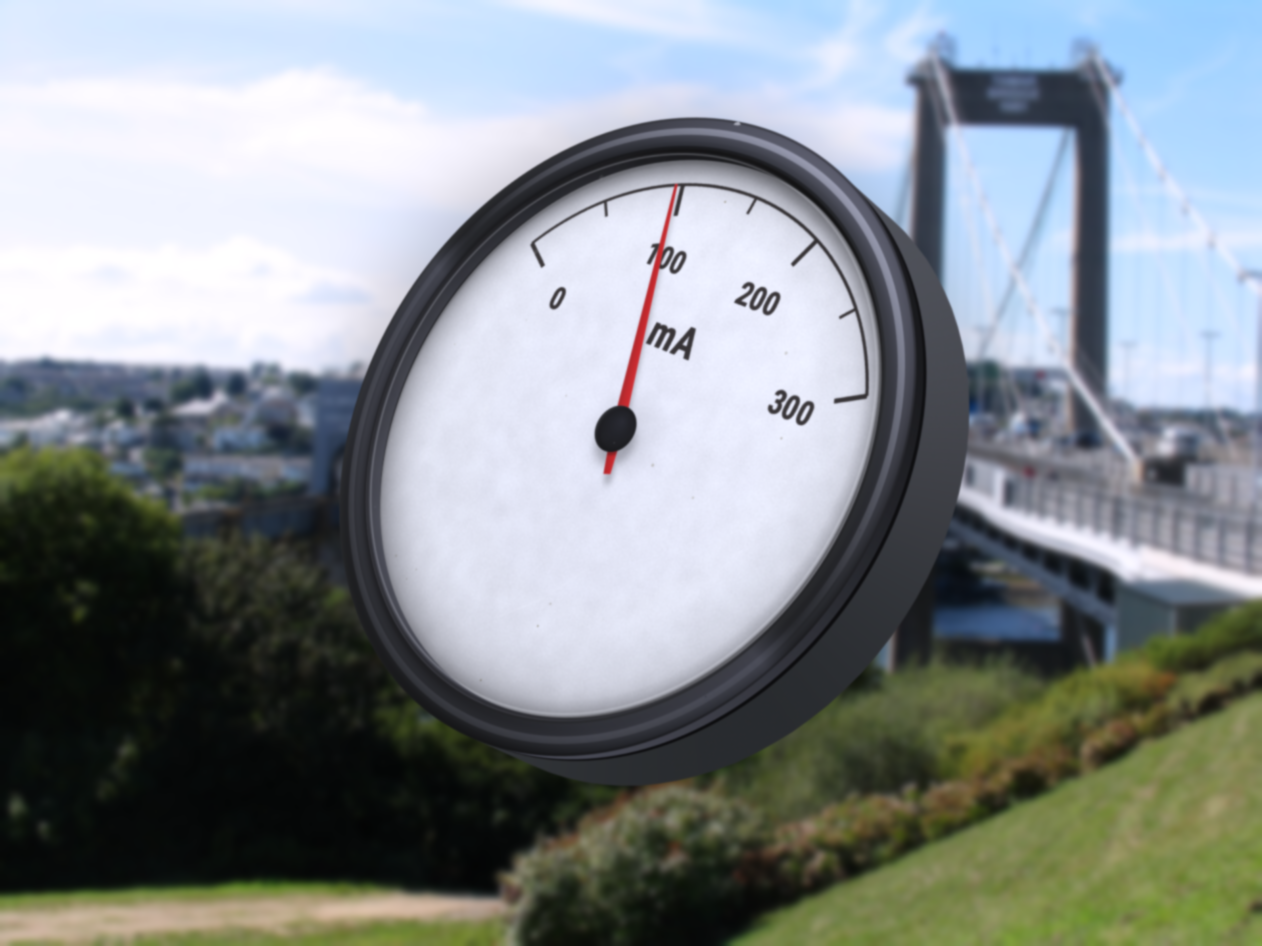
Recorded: 100 mA
